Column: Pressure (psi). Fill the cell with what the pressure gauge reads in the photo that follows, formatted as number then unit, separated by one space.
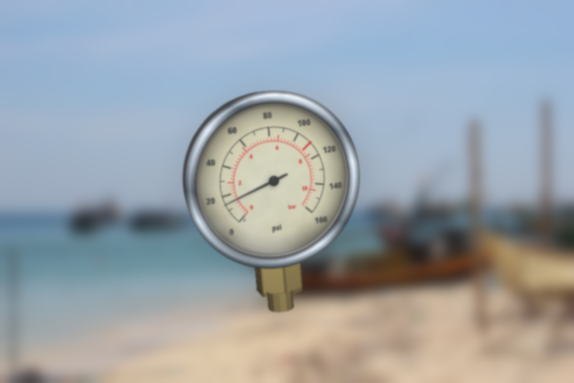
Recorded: 15 psi
